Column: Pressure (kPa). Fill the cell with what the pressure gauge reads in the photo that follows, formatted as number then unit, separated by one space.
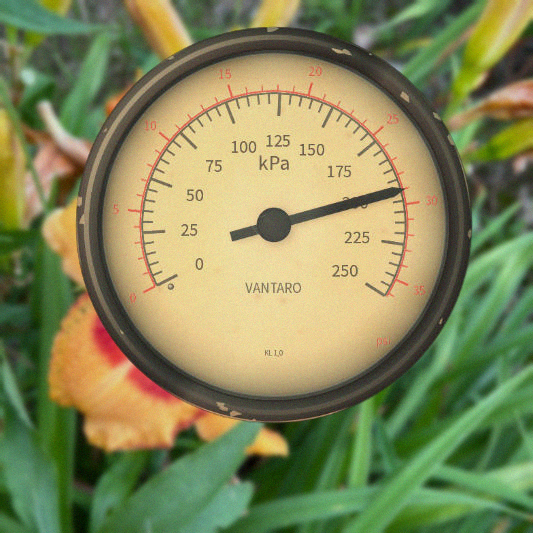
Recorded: 200 kPa
